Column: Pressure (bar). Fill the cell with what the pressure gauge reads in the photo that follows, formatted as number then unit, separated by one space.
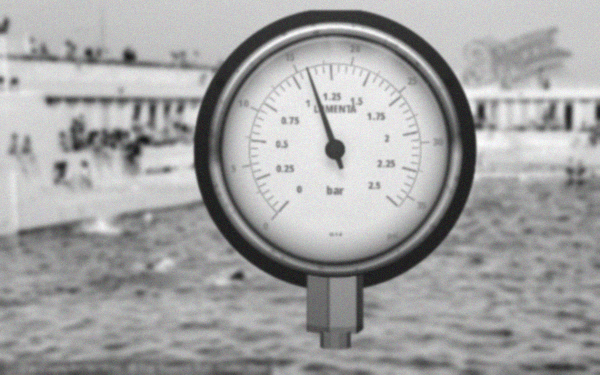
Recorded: 1.1 bar
